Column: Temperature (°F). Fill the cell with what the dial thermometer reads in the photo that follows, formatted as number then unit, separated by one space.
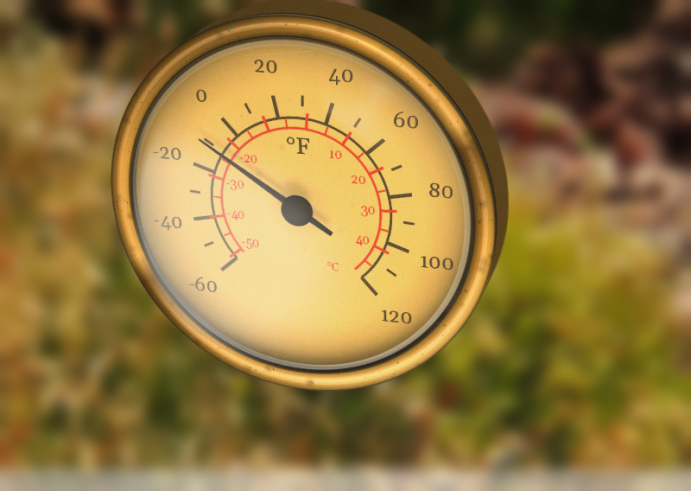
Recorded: -10 °F
